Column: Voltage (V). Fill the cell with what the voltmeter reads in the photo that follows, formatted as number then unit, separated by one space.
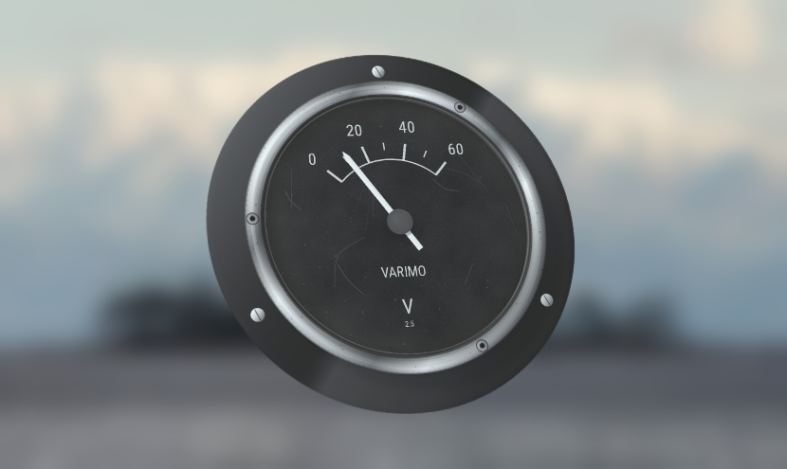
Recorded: 10 V
